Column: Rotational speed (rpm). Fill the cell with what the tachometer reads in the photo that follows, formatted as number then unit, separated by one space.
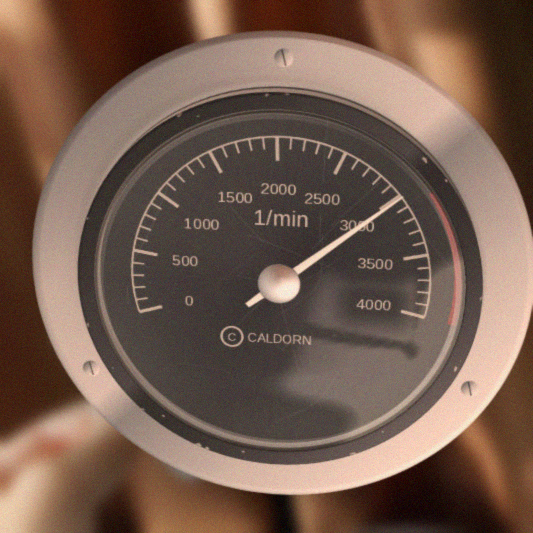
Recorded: 3000 rpm
